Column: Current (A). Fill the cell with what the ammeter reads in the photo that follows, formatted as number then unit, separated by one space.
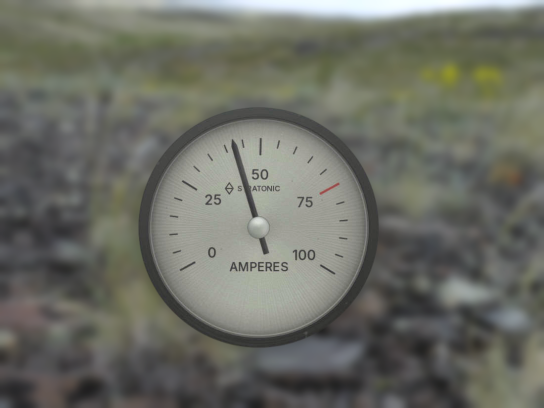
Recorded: 42.5 A
